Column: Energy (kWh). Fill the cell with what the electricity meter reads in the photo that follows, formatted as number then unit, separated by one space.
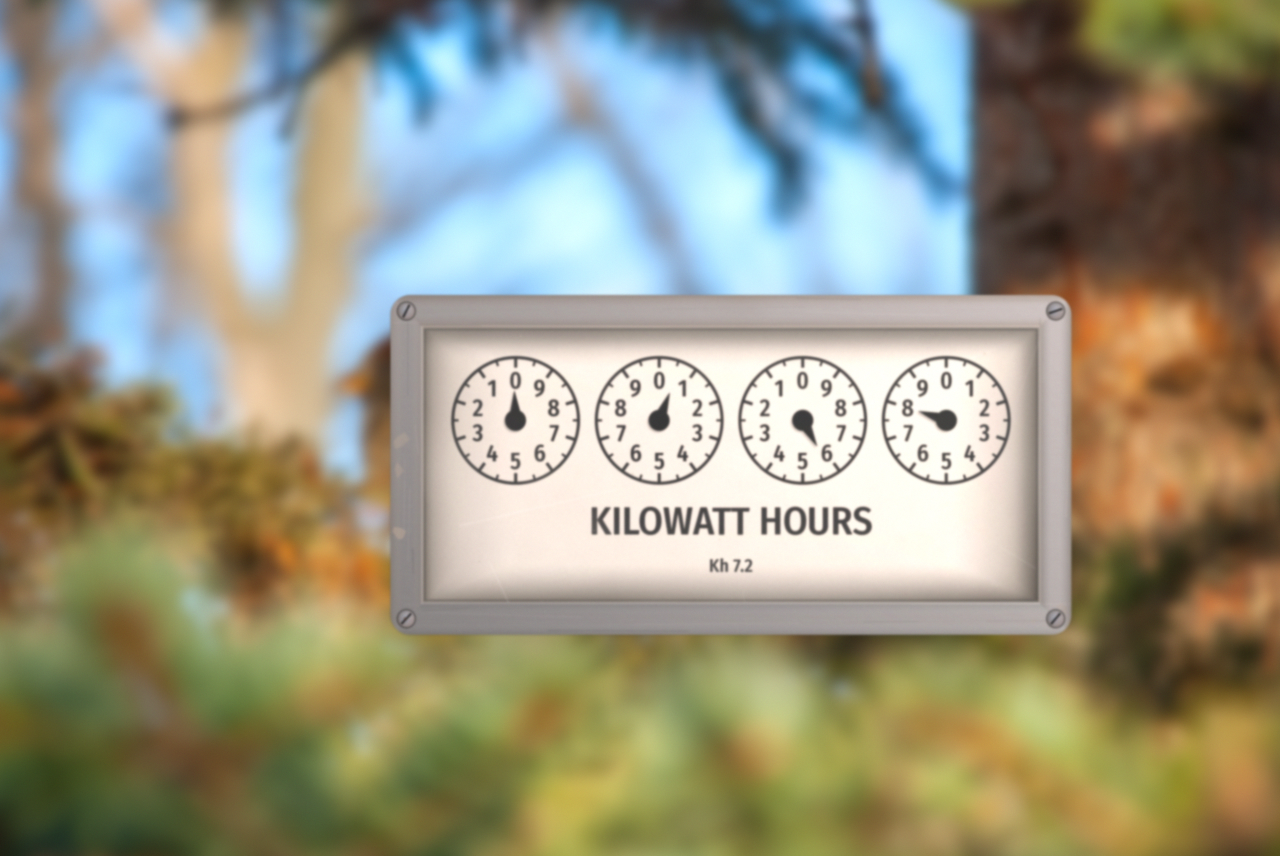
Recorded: 58 kWh
